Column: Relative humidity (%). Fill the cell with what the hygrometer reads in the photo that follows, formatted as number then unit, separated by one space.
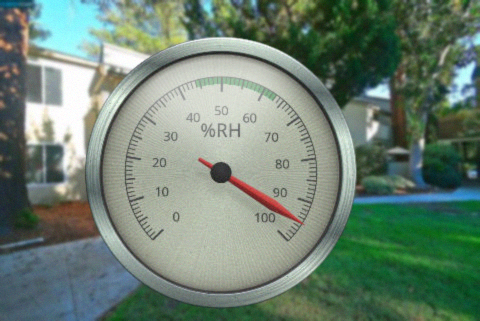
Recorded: 95 %
